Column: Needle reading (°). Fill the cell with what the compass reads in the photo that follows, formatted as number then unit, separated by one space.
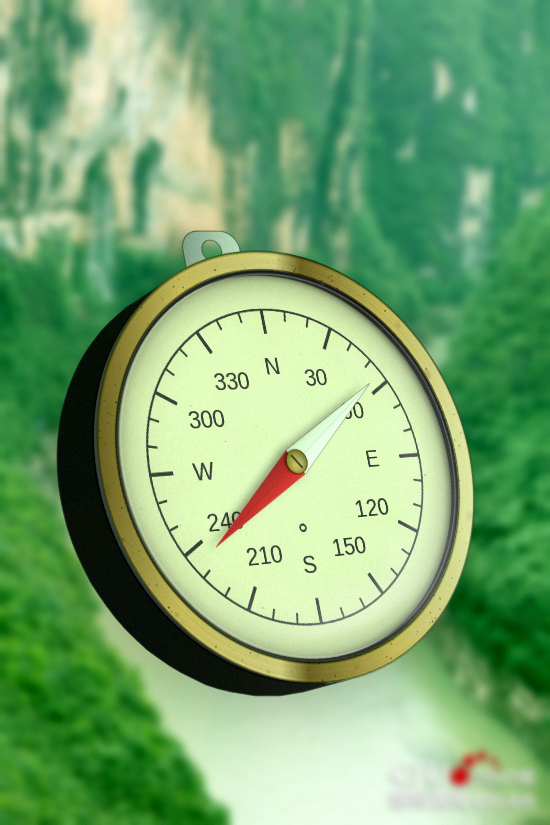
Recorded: 235 °
